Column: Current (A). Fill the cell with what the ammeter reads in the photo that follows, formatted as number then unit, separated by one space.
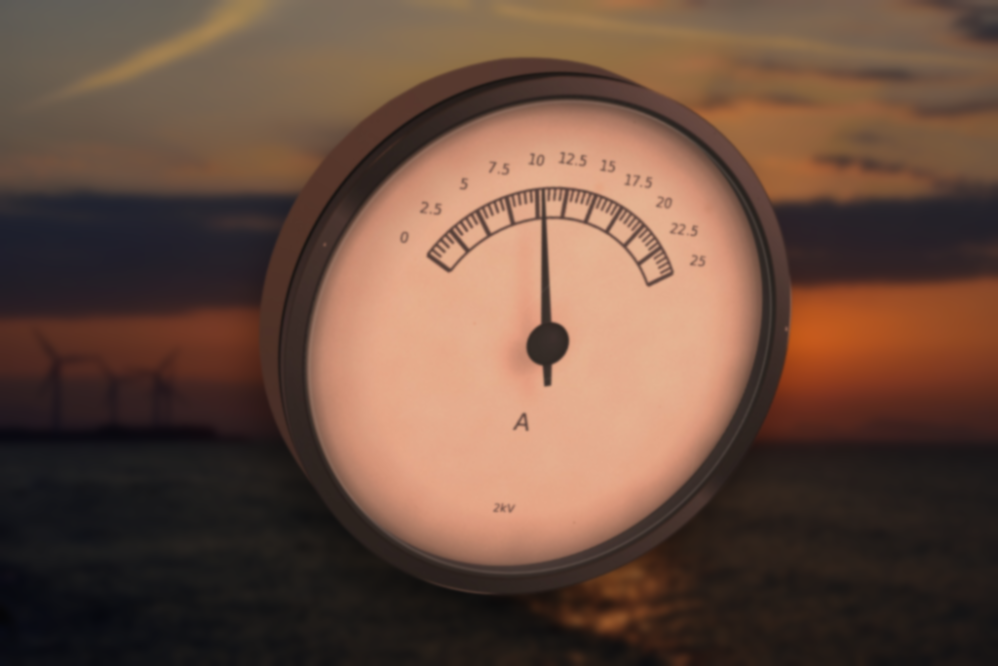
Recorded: 10 A
